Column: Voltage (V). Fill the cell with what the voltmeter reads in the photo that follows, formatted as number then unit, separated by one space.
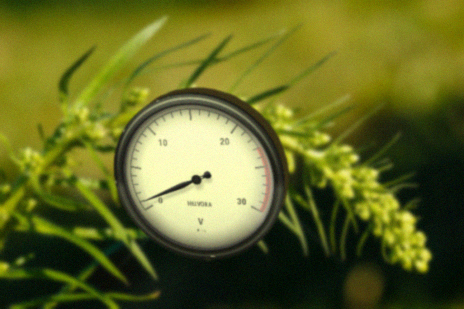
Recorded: 1 V
